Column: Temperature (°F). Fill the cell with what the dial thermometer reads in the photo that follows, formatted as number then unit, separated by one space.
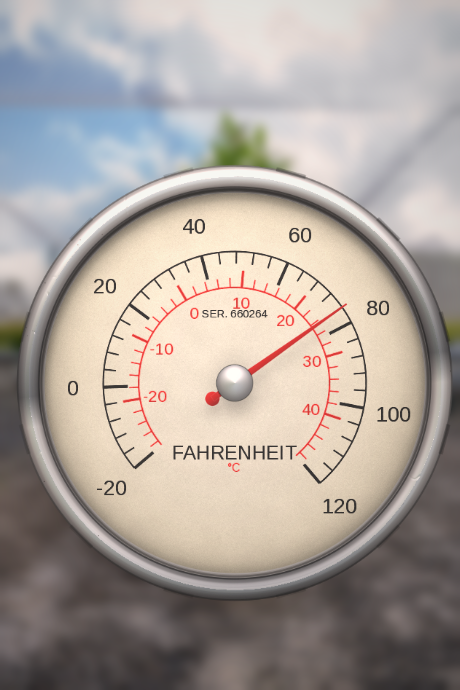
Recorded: 76 °F
